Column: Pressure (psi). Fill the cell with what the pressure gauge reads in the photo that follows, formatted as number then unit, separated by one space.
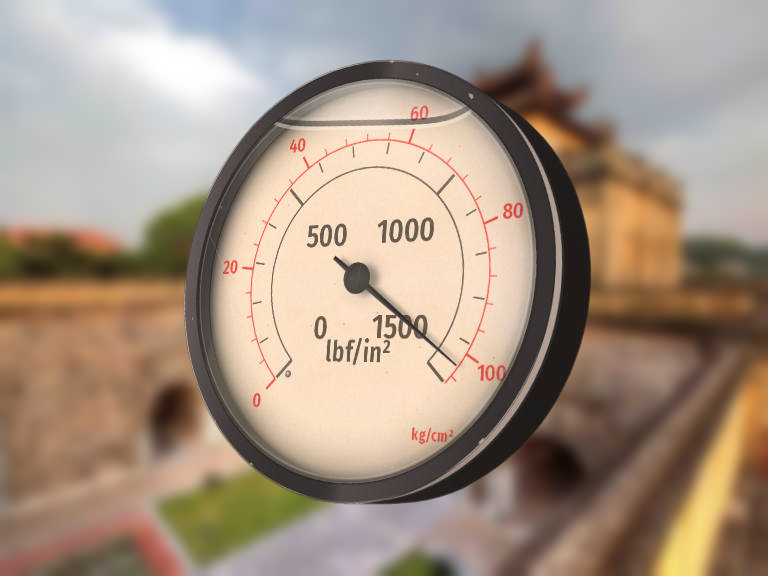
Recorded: 1450 psi
